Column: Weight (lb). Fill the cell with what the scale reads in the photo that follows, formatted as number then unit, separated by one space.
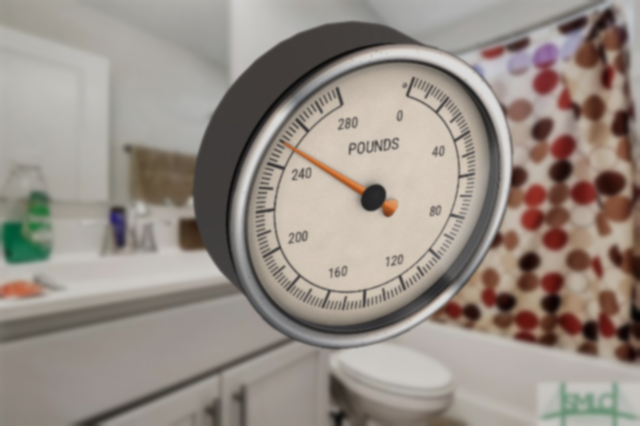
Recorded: 250 lb
